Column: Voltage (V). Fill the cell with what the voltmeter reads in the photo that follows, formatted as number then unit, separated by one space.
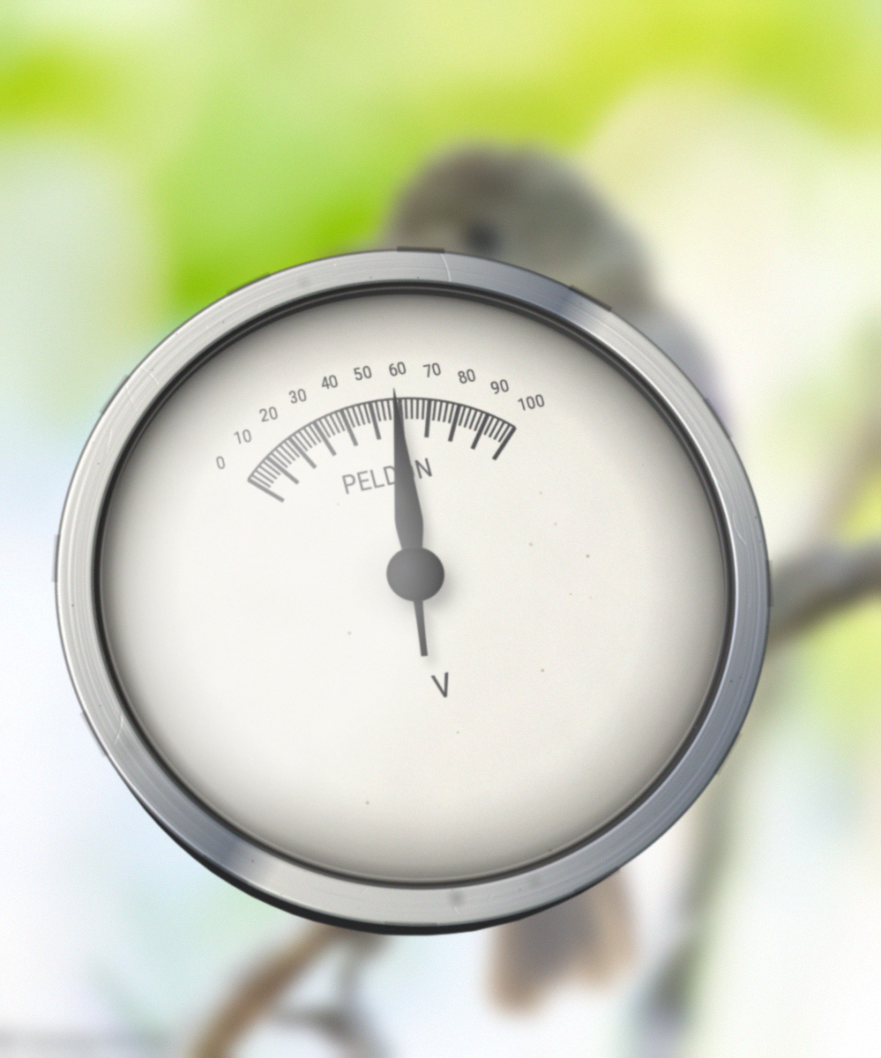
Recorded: 58 V
